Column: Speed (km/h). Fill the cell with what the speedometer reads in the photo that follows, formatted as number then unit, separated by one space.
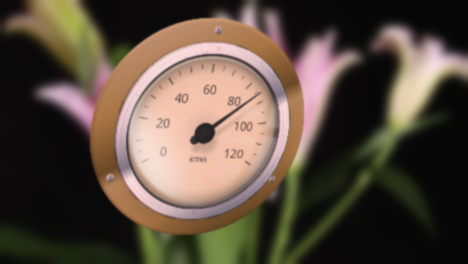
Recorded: 85 km/h
